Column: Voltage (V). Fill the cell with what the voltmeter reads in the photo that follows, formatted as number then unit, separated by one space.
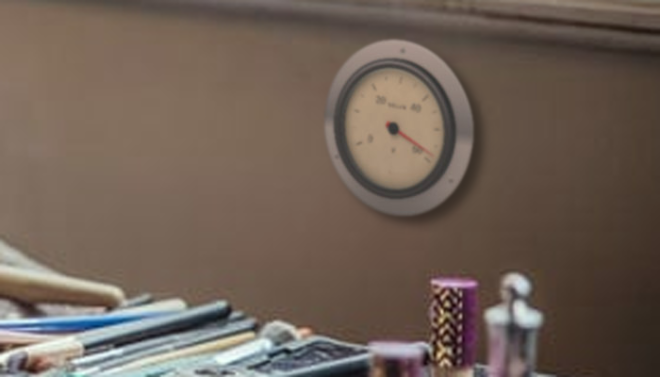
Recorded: 57.5 V
